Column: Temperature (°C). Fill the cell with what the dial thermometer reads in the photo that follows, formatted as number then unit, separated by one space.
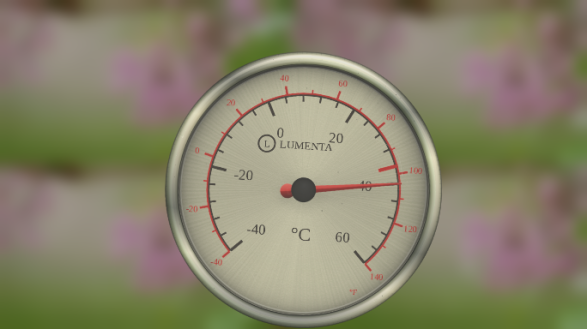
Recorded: 40 °C
